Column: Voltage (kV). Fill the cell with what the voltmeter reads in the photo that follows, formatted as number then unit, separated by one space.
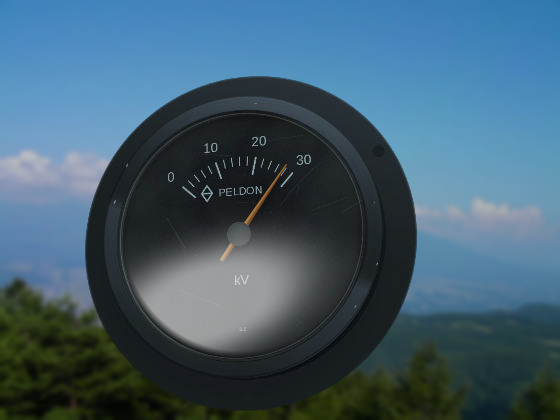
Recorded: 28 kV
